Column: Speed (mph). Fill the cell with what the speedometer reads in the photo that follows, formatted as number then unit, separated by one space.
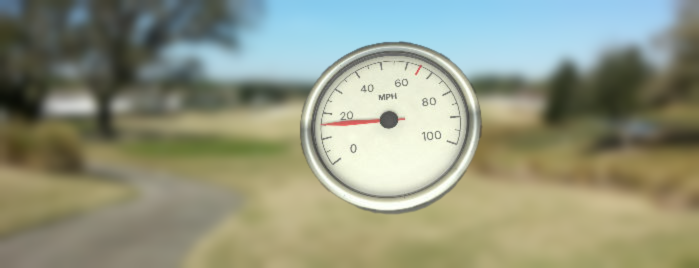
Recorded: 15 mph
